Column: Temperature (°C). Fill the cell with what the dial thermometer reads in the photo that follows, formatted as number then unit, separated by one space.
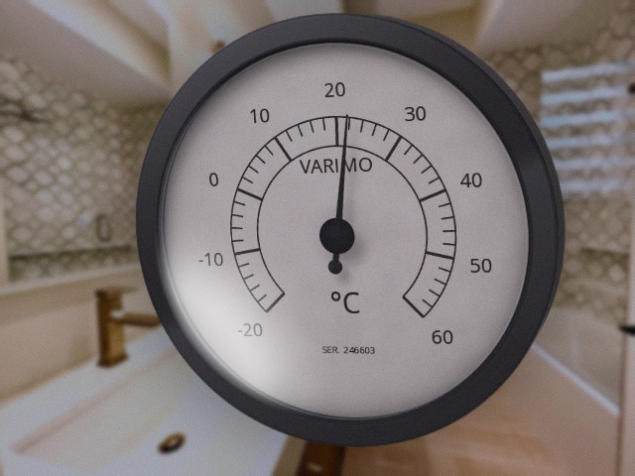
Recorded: 22 °C
